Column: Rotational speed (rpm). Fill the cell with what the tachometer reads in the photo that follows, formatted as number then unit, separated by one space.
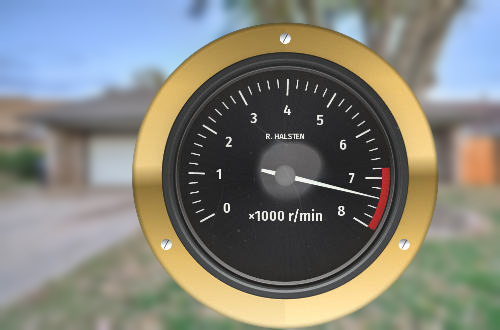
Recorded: 7400 rpm
